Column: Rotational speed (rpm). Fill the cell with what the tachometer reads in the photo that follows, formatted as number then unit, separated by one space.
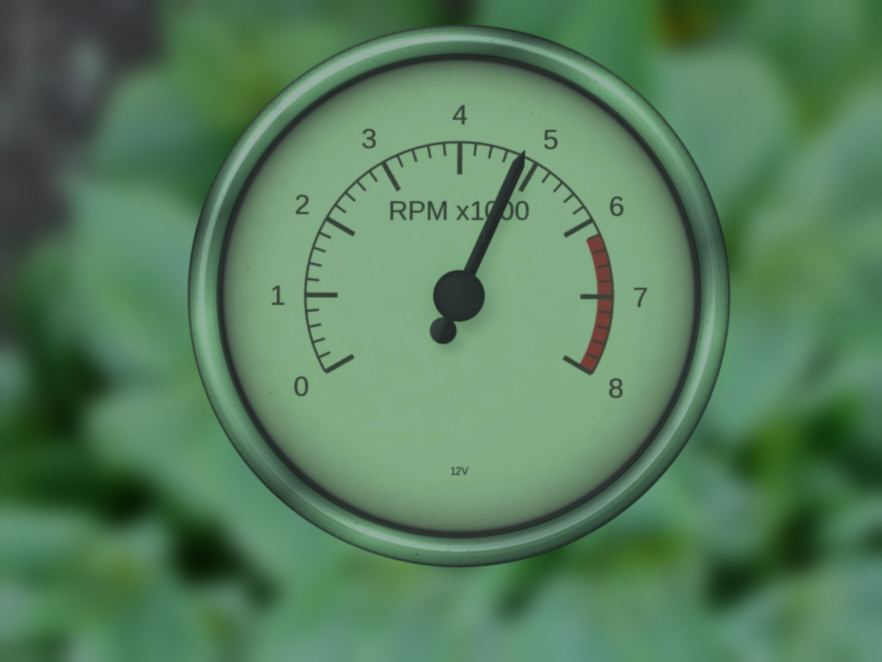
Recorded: 4800 rpm
